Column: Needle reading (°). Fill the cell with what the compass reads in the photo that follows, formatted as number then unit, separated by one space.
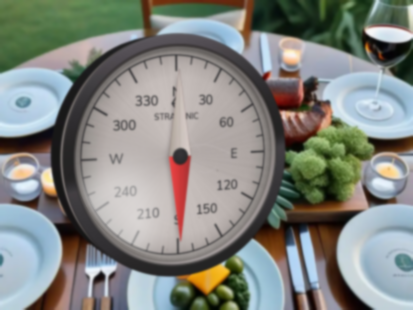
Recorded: 180 °
